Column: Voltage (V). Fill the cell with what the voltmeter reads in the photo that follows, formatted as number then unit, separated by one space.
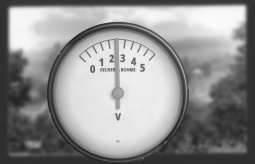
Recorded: 2.5 V
